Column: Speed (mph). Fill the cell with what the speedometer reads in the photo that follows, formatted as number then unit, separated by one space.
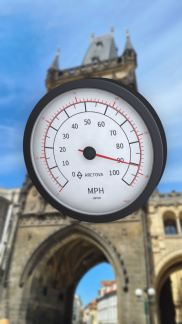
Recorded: 90 mph
